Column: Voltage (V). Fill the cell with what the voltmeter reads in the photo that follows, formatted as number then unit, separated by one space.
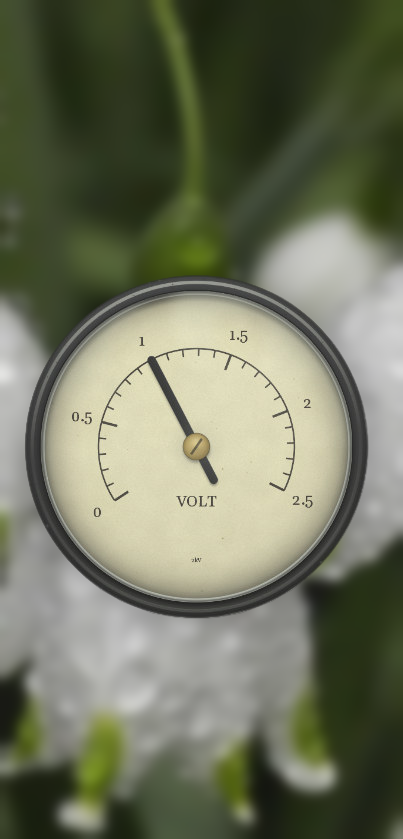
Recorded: 1 V
